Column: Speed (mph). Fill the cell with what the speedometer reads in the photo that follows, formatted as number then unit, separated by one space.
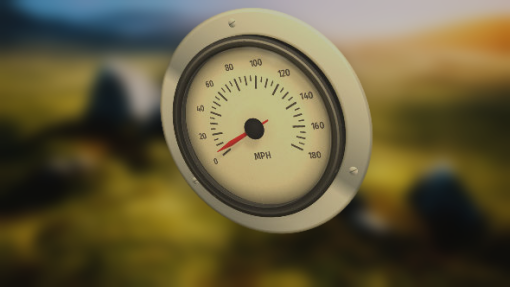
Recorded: 5 mph
